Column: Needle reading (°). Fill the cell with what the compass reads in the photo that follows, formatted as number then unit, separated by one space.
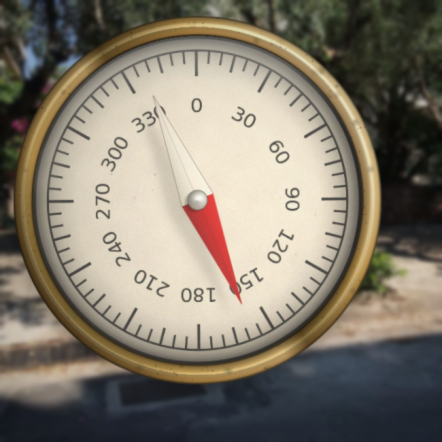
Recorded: 157.5 °
